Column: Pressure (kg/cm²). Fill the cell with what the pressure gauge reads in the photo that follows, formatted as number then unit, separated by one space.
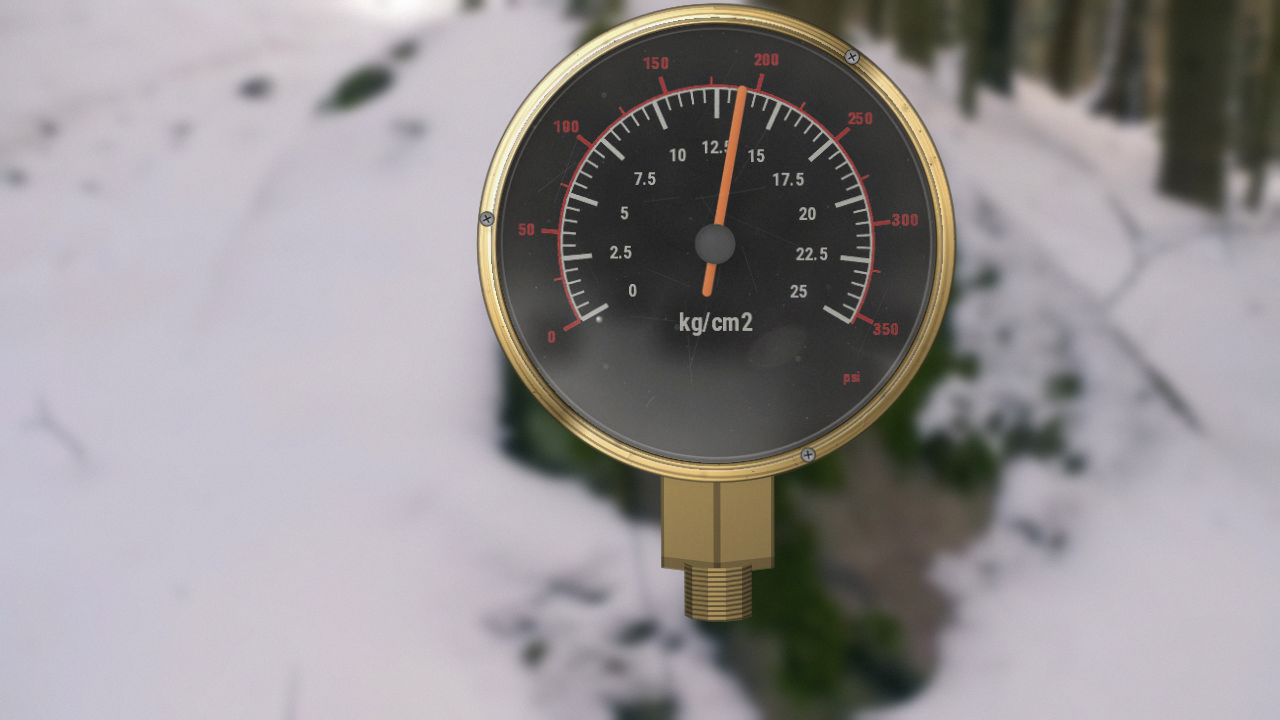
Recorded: 13.5 kg/cm²
